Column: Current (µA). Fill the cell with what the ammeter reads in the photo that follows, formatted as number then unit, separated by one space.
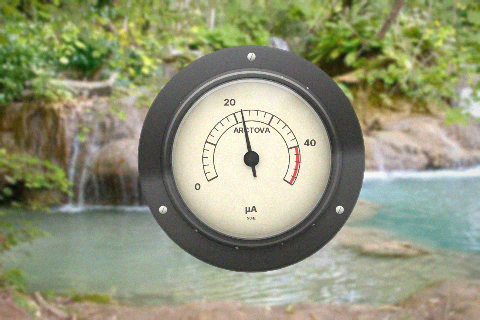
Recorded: 22 µA
